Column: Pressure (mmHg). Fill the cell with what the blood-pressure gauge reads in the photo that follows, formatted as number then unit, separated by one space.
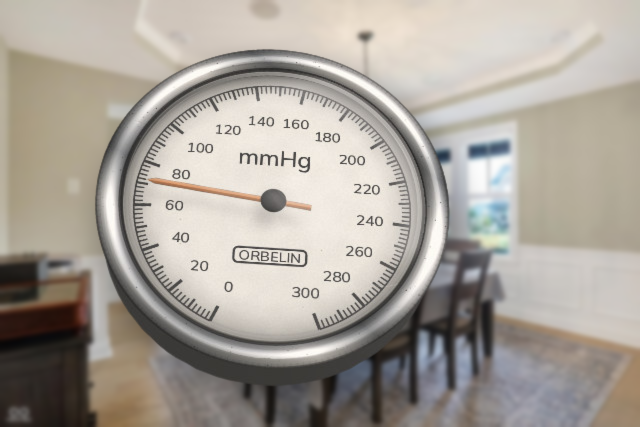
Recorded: 70 mmHg
